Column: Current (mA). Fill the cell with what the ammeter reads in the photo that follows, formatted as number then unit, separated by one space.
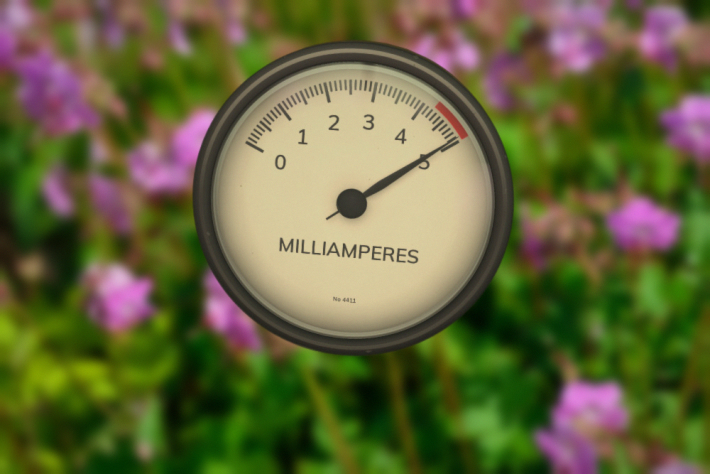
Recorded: 4.9 mA
